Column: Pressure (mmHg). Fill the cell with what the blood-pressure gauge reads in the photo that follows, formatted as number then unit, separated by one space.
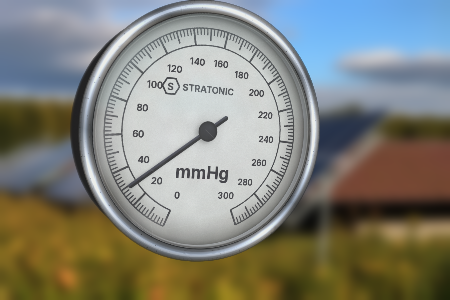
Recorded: 30 mmHg
